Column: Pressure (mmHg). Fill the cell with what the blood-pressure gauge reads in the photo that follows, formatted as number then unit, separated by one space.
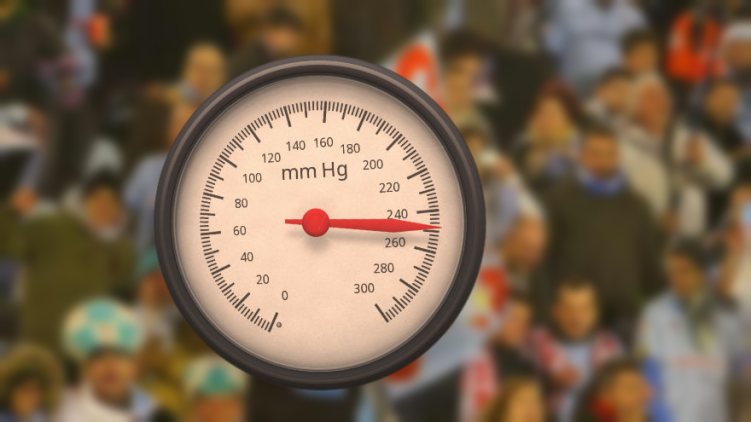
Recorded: 248 mmHg
